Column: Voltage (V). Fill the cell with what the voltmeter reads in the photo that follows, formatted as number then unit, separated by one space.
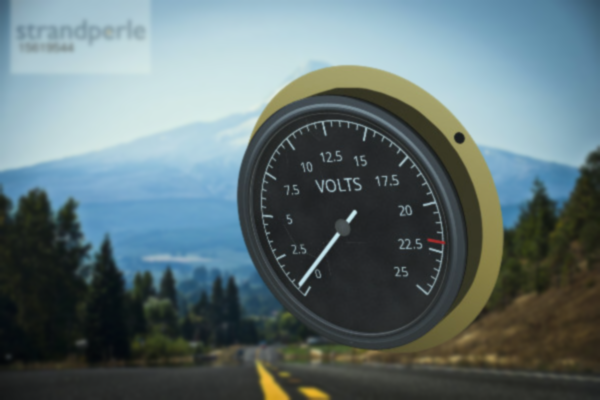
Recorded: 0.5 V
